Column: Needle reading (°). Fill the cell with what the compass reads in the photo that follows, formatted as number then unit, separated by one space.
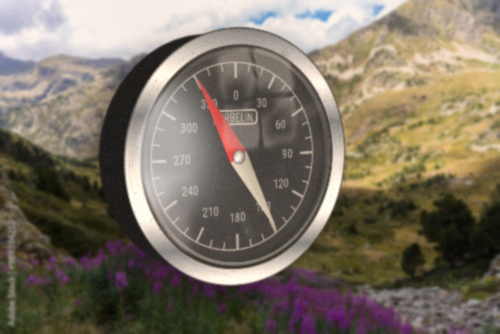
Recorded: 330 °
